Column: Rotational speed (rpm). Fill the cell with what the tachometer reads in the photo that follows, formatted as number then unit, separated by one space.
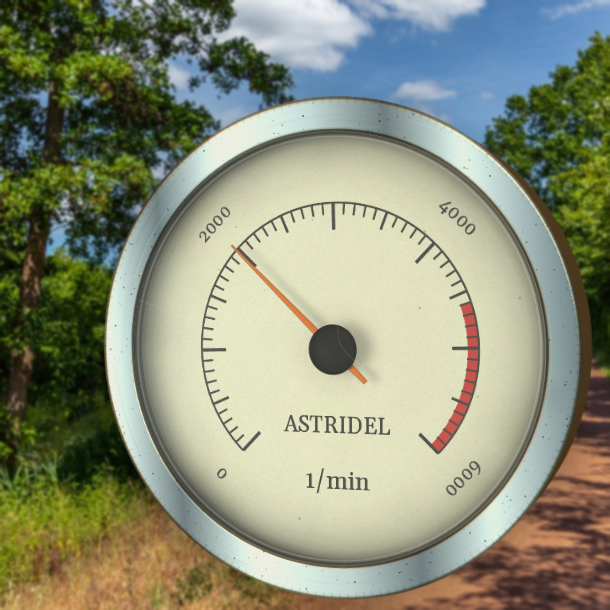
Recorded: 2000 rpm
